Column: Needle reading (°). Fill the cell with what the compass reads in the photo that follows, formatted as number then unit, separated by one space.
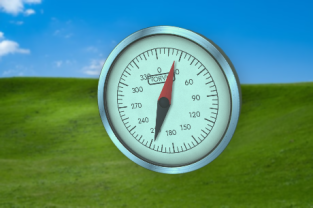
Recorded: 25 °
